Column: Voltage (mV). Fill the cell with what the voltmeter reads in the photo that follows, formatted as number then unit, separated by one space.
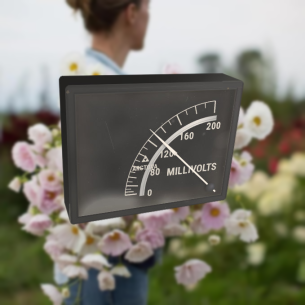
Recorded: 130 mV
